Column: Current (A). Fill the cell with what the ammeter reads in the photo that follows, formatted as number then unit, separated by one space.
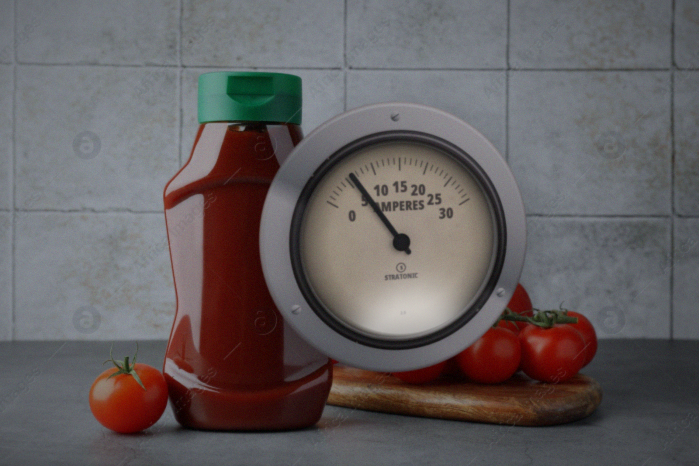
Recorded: 6 A
